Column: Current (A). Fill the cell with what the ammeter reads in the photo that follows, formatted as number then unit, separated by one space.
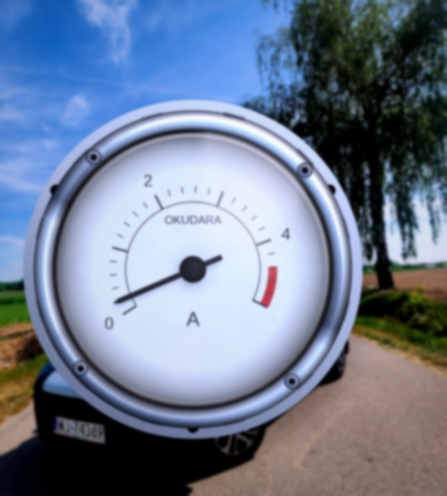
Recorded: 0.2 A
